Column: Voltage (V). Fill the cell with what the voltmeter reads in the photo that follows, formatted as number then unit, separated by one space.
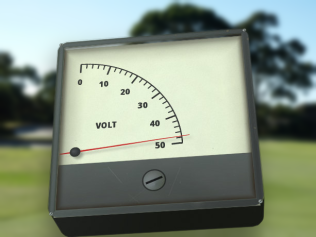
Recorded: 48 V
